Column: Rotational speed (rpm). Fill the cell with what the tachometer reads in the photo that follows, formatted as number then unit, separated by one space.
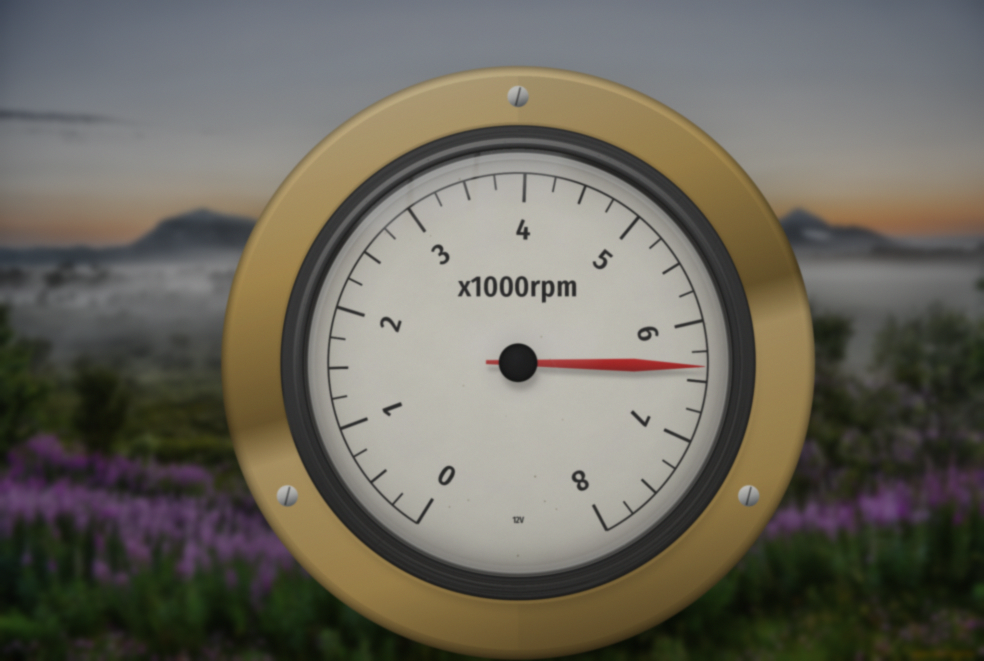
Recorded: 6375 rpm
